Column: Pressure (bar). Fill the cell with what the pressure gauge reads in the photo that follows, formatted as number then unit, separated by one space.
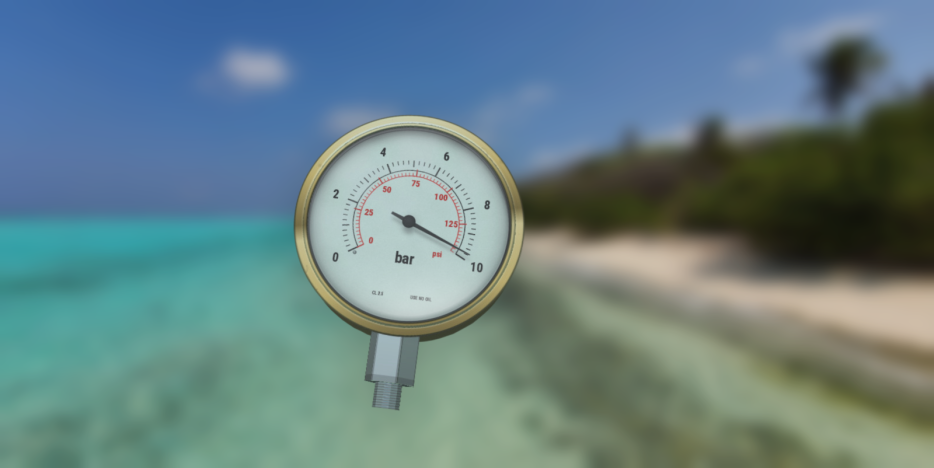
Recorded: 9.8 bar
